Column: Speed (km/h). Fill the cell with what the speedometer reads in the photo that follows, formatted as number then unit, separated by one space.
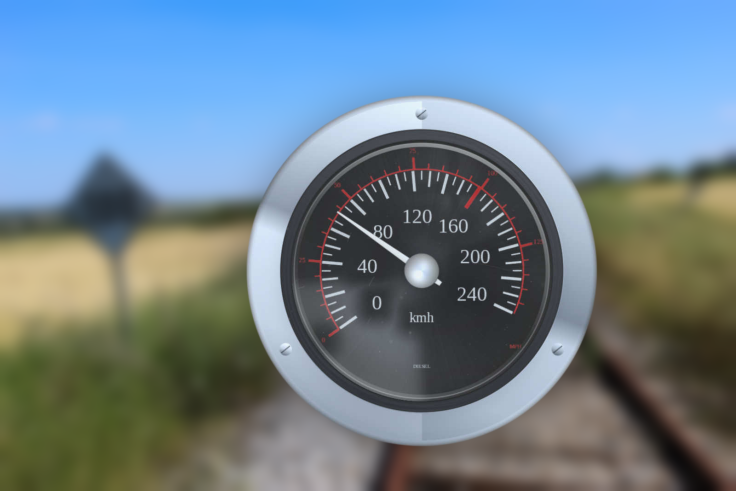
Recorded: 70 km/h
